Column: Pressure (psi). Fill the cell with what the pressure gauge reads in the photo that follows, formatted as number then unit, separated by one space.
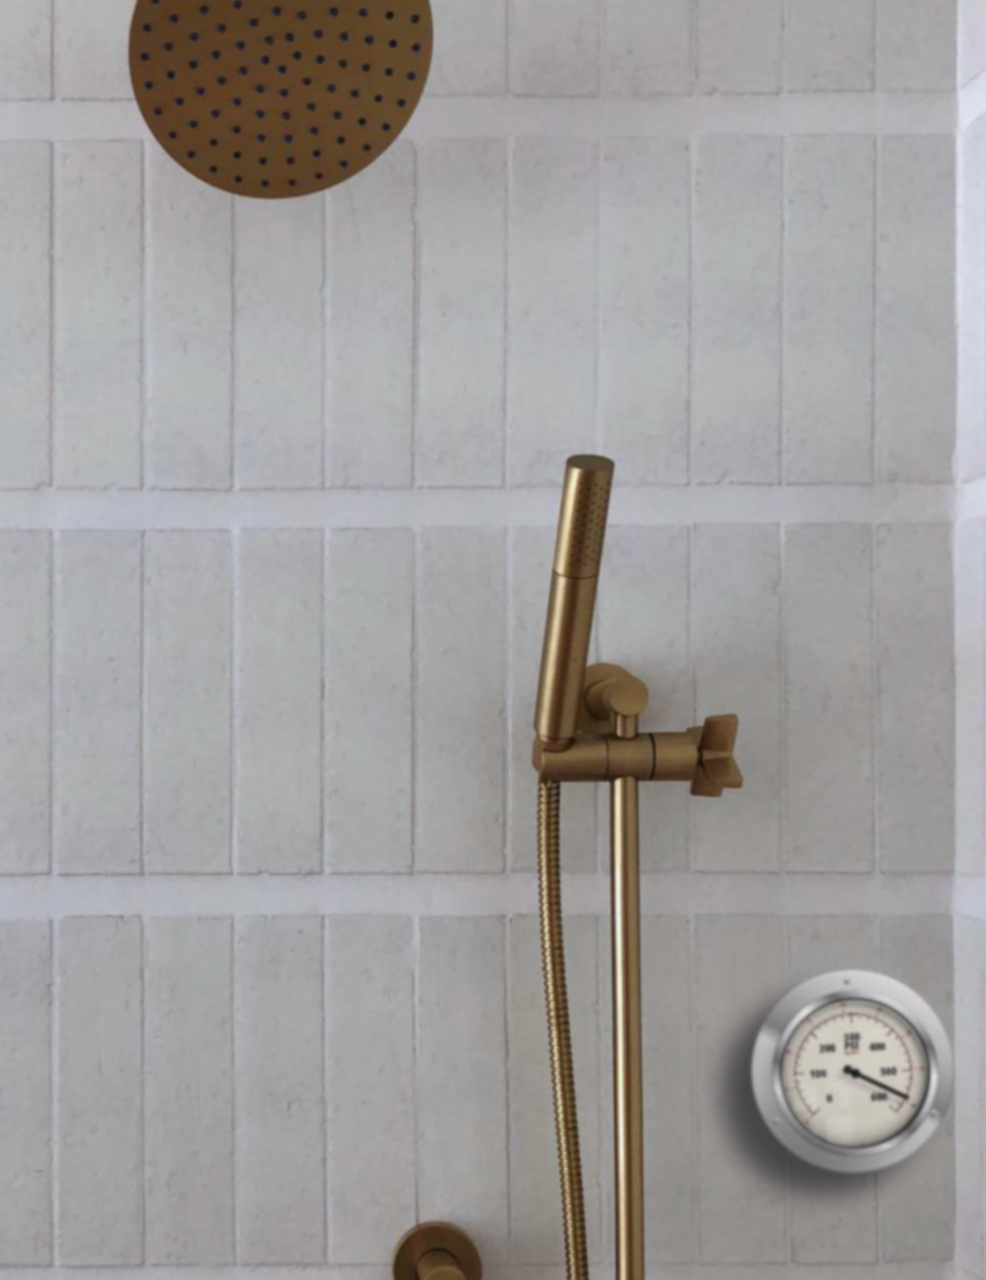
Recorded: 560 psi
